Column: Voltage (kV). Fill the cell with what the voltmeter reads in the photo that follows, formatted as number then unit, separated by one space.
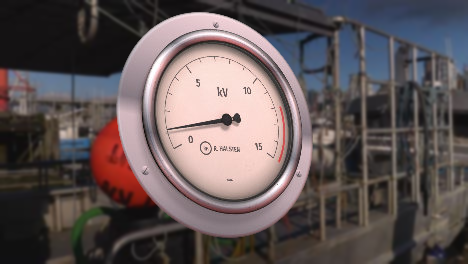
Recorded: 1 kV
